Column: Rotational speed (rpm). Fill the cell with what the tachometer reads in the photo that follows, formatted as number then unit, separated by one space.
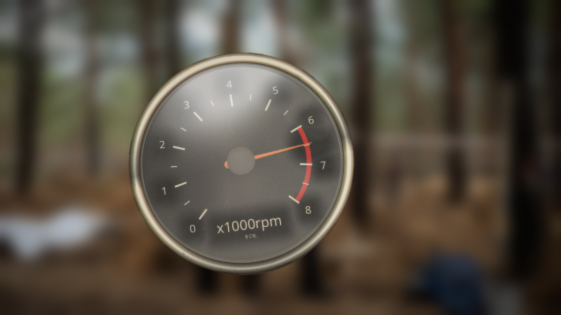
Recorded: 6500 rpm
